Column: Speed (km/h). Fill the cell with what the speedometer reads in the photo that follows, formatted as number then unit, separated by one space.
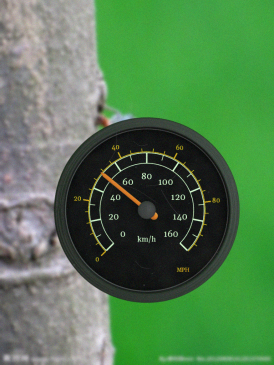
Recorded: 50 km/h
